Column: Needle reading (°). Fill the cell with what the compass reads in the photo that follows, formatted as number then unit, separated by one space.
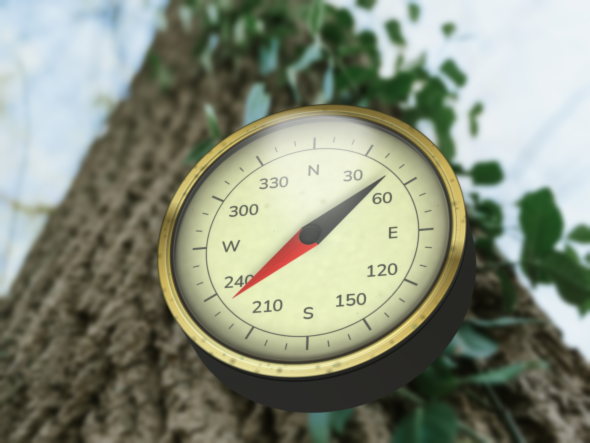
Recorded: 230 °
